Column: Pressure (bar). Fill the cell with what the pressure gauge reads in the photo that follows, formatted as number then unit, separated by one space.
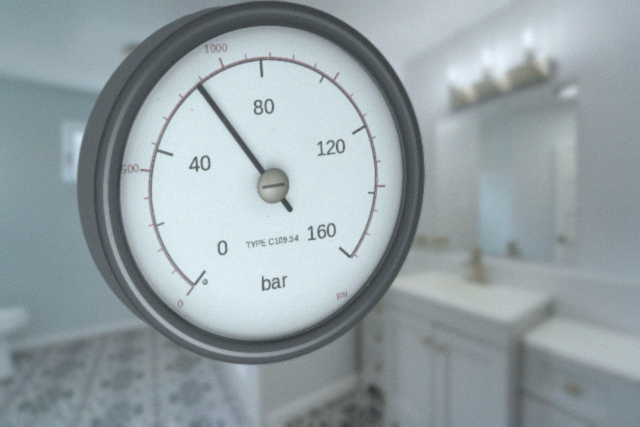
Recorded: 60 bar
